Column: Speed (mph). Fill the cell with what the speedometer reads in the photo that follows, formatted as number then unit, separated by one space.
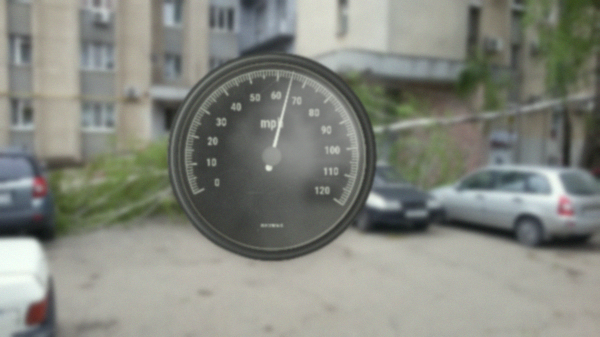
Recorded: 65 mph
